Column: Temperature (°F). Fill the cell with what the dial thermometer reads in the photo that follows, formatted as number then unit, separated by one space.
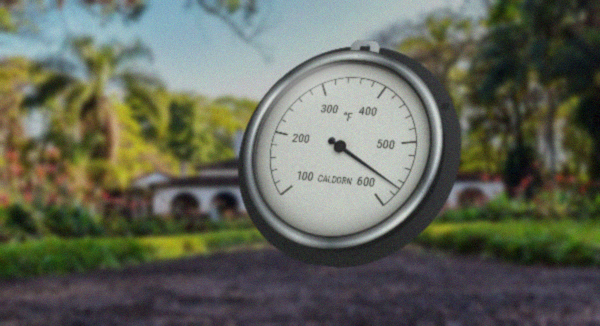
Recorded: 570 °F
